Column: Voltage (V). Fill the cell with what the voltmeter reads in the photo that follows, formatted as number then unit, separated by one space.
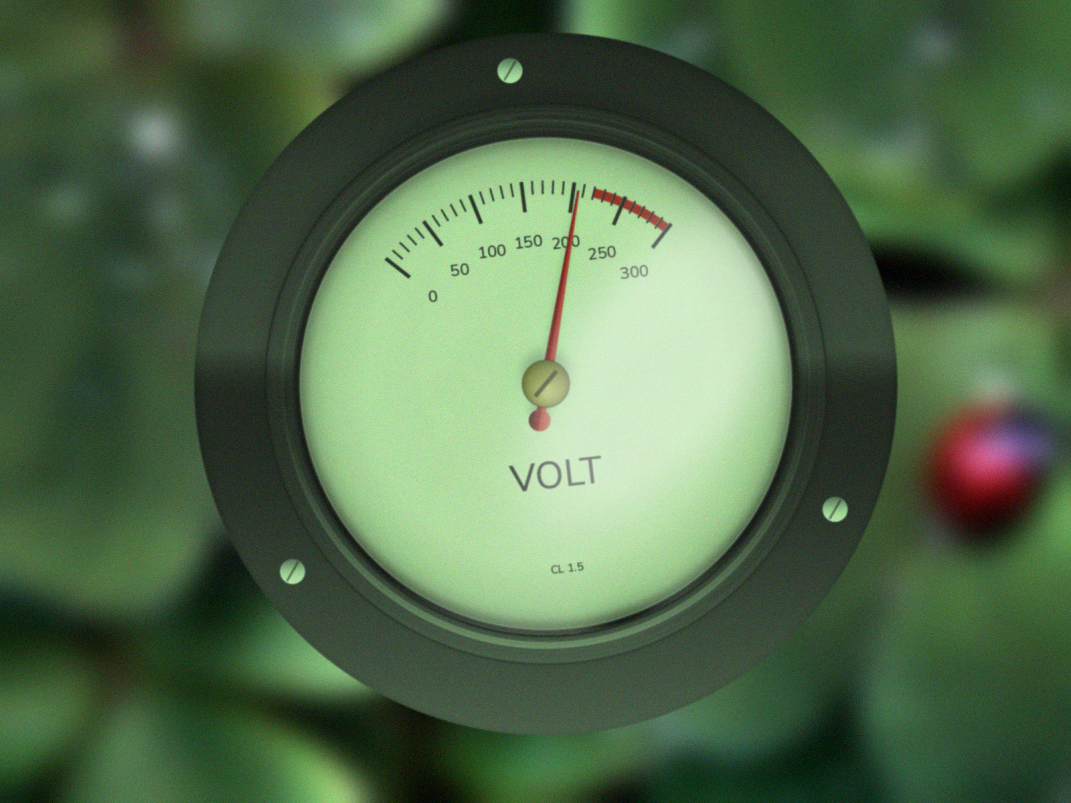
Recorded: 205 V
